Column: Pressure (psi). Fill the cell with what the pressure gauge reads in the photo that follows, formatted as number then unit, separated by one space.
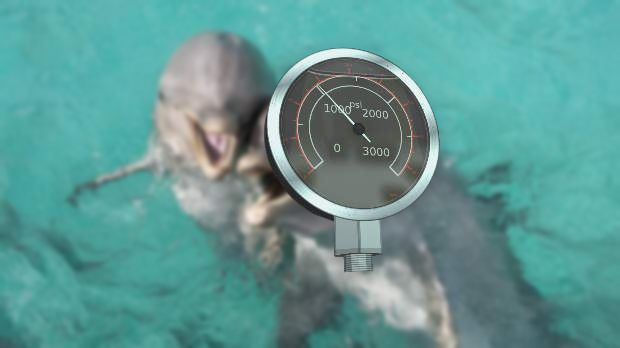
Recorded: 1000 psi
